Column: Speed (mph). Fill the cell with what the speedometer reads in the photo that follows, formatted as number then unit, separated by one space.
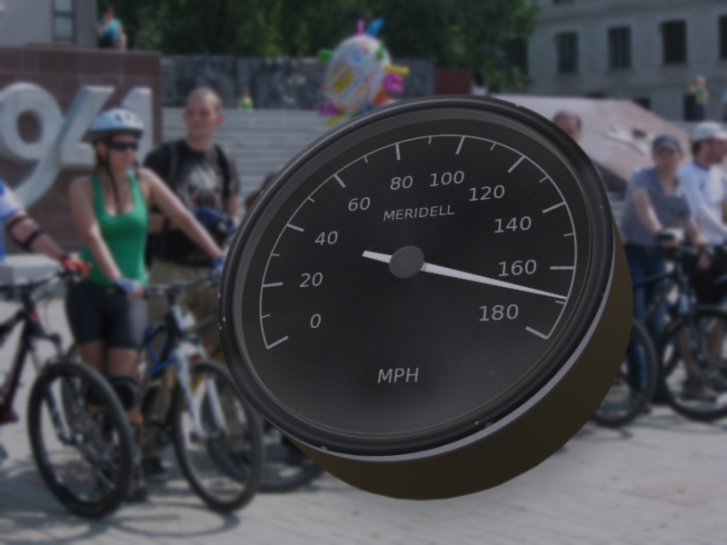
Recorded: 170 mph
